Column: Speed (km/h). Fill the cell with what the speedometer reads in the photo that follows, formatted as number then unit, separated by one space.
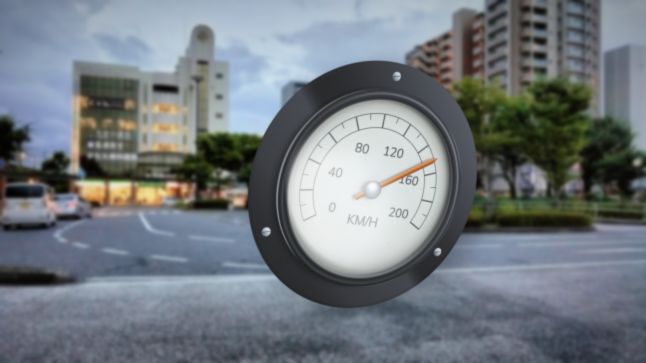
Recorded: 150 km/h
